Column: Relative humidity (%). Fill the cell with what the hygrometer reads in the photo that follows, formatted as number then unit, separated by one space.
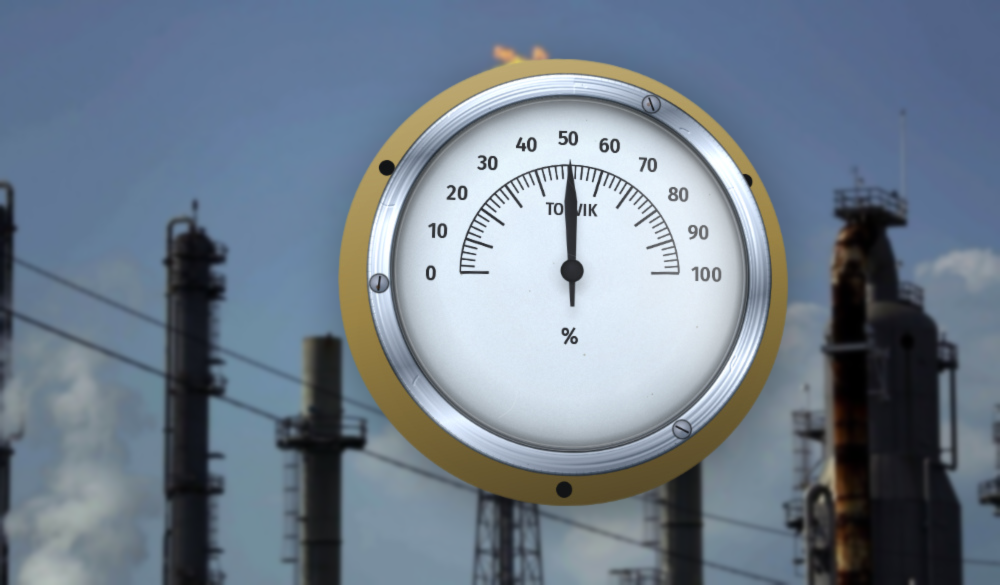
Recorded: 50 %
